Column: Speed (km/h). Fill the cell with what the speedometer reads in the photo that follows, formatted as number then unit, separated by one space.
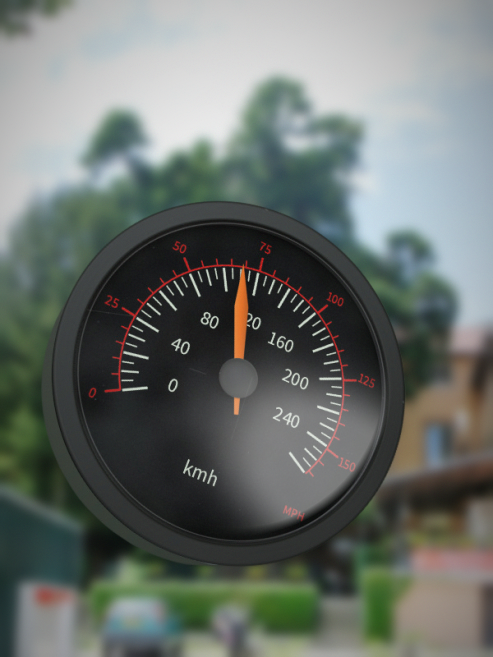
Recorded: 110 km/h
